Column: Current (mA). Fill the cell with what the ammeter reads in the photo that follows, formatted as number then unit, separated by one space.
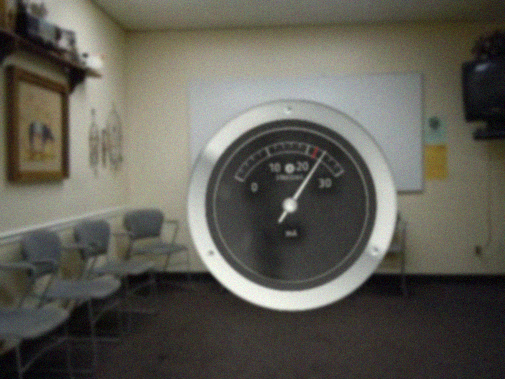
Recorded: 24 mA
